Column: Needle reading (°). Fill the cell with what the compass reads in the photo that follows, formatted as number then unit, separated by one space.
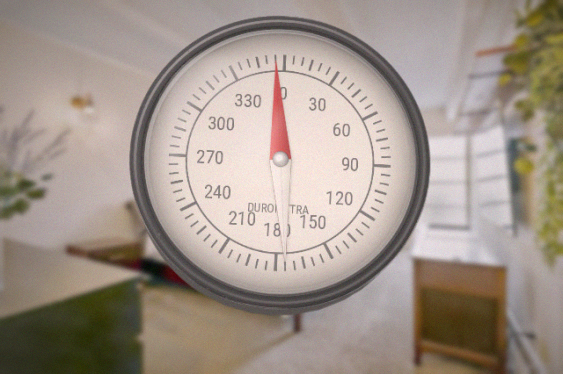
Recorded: 355 °
